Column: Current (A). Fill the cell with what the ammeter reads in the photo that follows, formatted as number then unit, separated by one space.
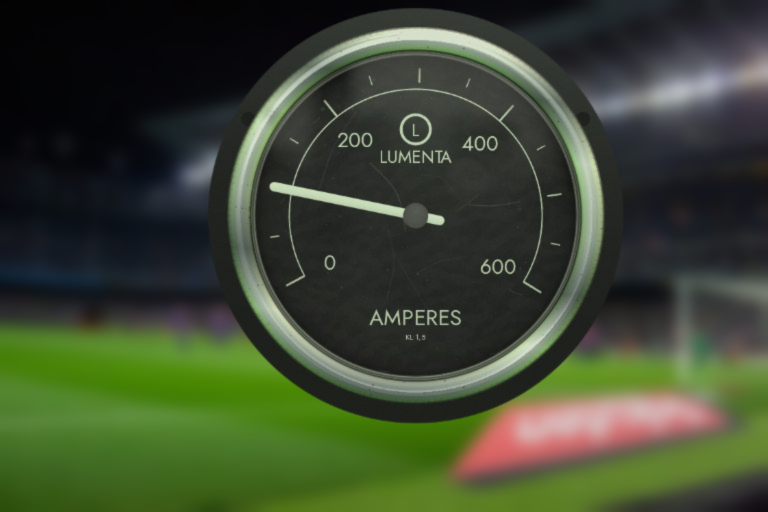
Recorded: 100 A
